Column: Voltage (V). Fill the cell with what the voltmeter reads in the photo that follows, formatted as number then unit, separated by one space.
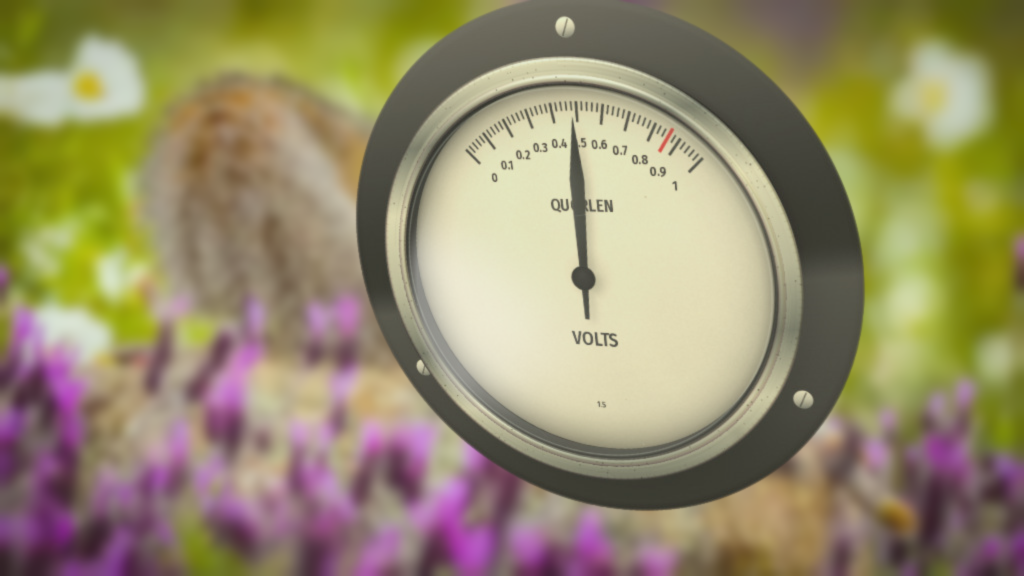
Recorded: 0.5 V
